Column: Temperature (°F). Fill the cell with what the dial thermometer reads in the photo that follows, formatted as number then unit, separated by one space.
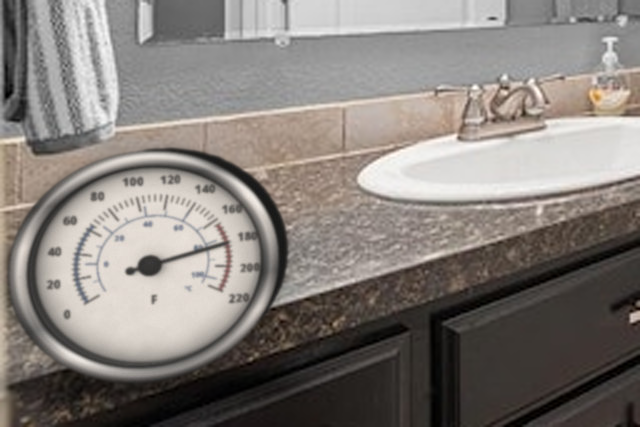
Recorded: 180 °F
